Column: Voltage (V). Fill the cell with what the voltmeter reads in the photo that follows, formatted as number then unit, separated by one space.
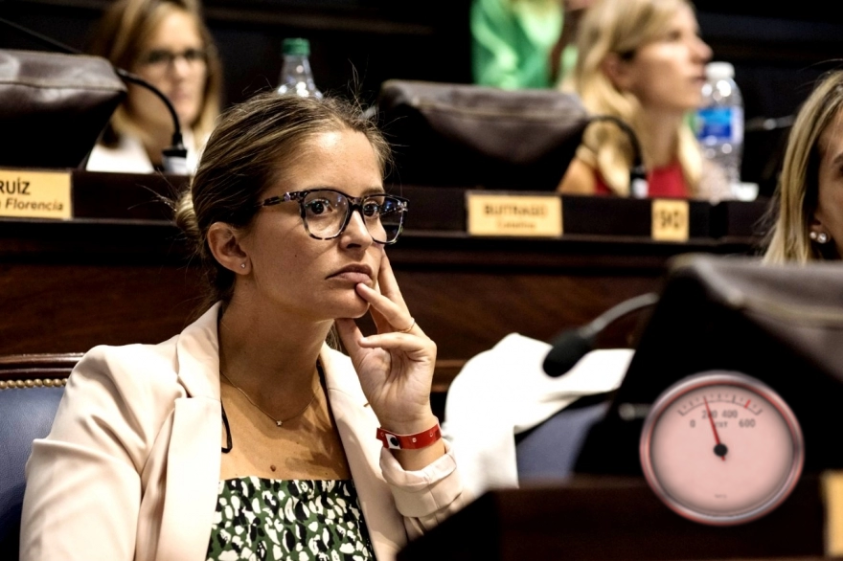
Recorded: 200 V
